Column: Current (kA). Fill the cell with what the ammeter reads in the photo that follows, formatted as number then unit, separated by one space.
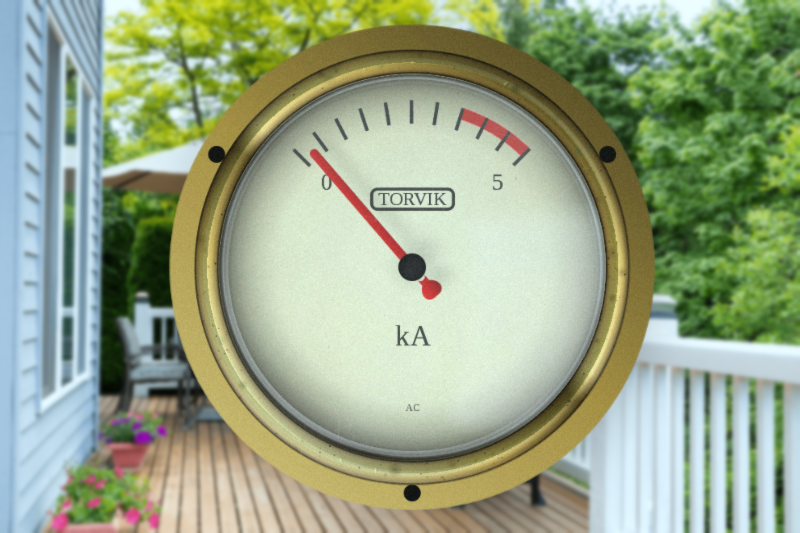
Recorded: 0.25 kA
